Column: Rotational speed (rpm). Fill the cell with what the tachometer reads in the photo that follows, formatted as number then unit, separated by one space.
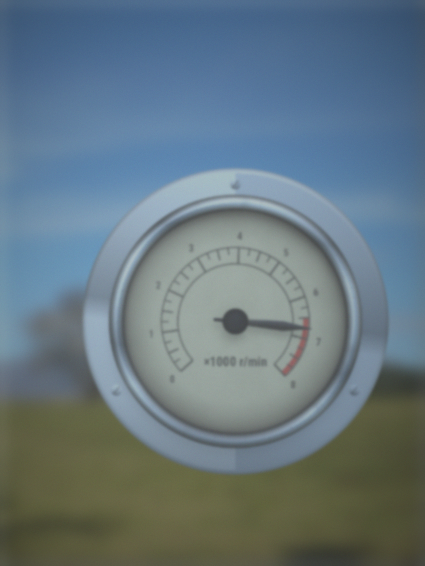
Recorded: 6750 rpm
